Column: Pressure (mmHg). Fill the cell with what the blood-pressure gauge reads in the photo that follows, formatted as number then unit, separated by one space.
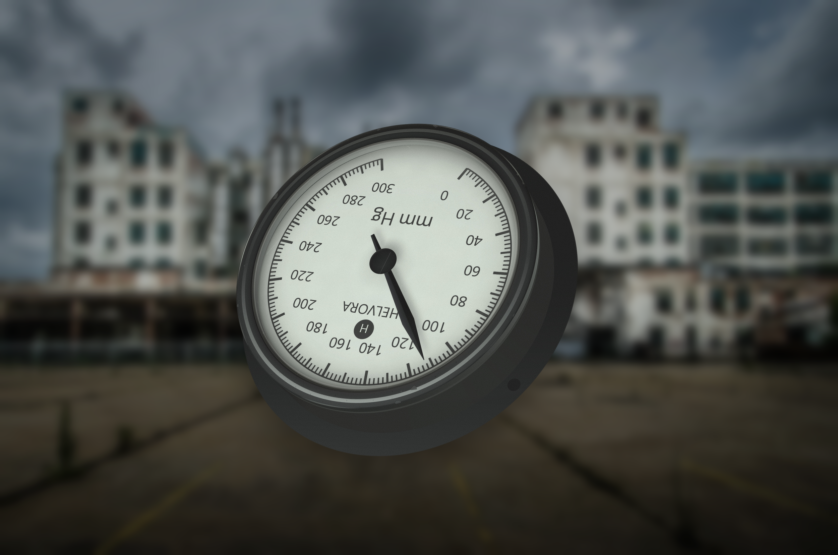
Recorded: 112 mmHg
